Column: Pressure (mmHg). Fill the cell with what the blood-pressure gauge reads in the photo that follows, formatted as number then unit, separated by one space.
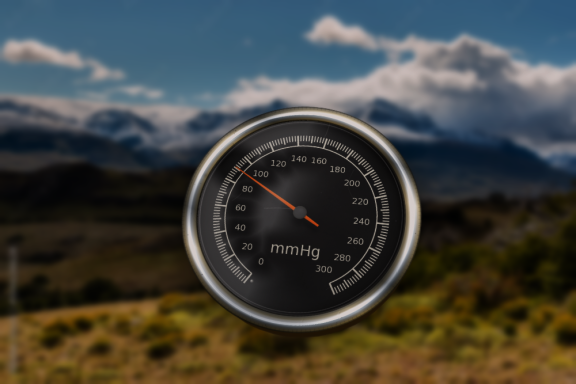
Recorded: 90 mmHg
